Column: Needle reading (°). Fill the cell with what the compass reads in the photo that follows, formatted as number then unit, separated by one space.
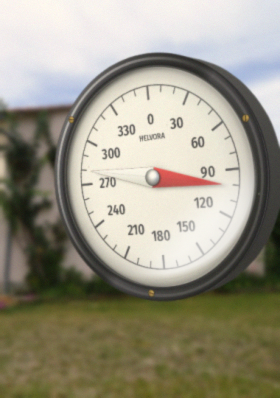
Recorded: 100 °
